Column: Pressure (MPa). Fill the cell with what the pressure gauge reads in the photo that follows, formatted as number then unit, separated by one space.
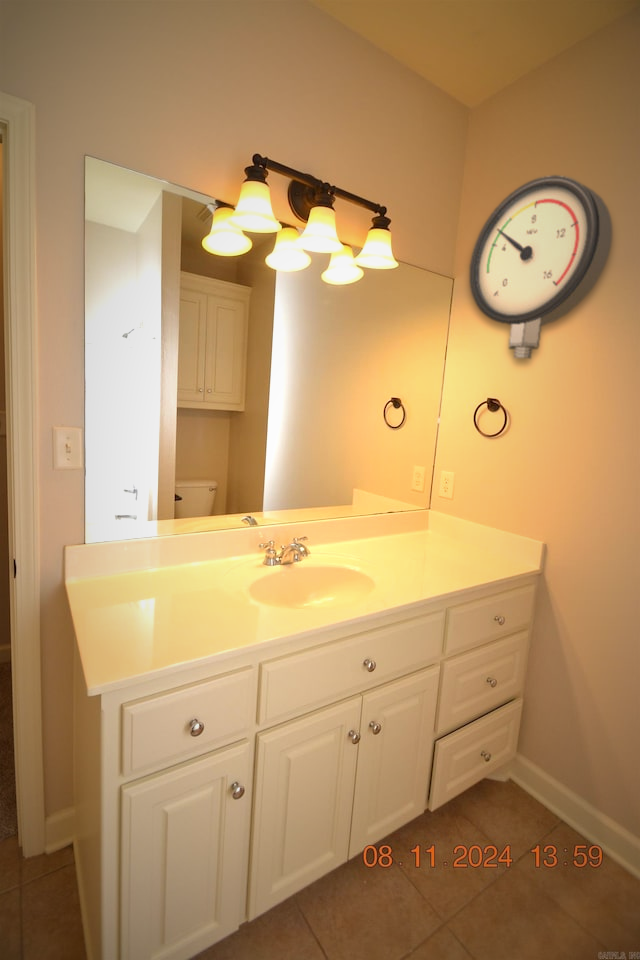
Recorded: 5 MPa
